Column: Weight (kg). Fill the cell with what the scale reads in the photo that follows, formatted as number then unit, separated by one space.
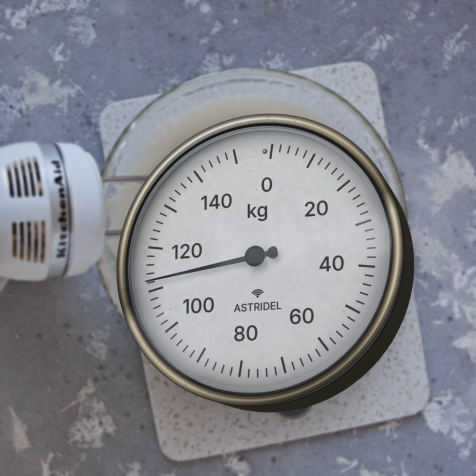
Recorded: 112 kg
